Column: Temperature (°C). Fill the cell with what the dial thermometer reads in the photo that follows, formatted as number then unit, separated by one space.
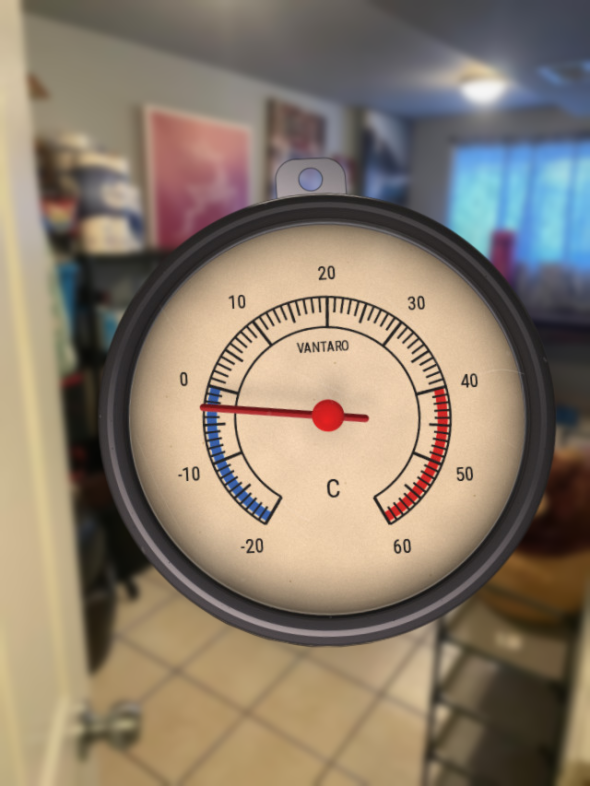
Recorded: -3 °C
